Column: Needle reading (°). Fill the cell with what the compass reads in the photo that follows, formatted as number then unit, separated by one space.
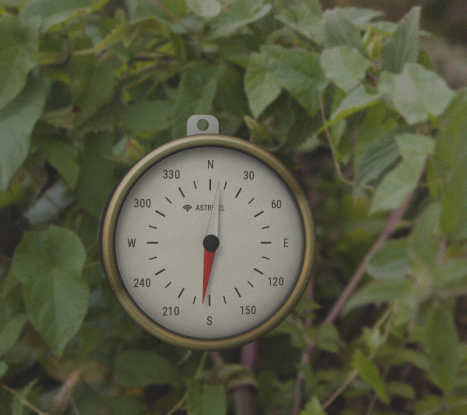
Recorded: 187.5 °
